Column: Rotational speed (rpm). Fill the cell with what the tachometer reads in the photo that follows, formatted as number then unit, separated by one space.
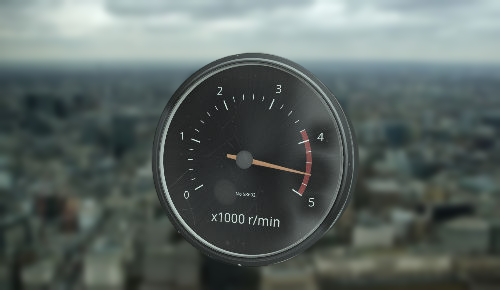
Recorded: 4600 rpm
